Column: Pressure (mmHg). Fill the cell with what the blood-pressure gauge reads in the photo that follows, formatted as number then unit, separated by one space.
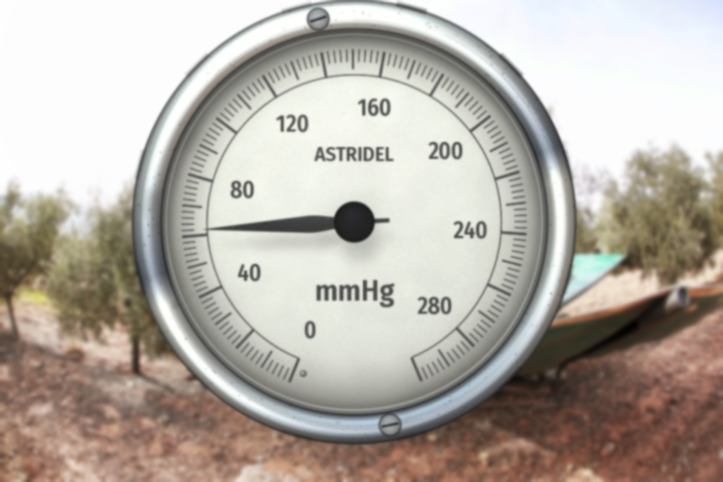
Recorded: 62 mmHg
